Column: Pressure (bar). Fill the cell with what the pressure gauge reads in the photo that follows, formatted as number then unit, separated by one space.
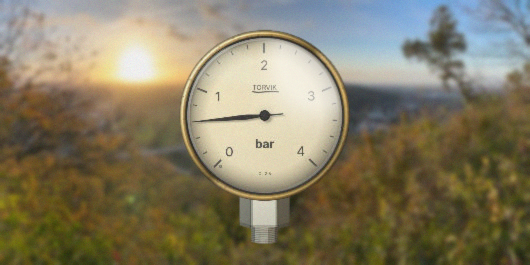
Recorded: 0.6 bar
